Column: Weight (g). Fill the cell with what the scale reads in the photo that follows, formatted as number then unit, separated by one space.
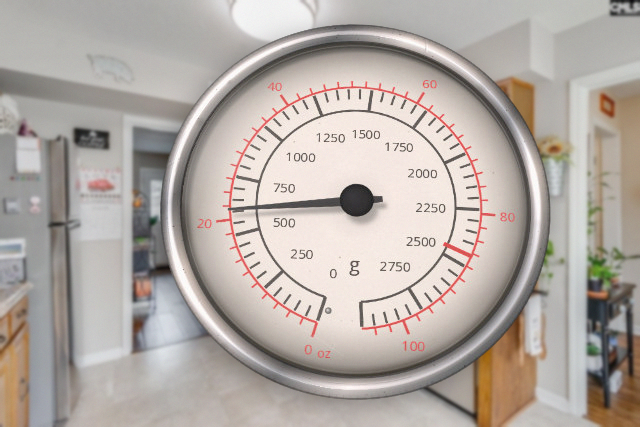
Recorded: 600 g
